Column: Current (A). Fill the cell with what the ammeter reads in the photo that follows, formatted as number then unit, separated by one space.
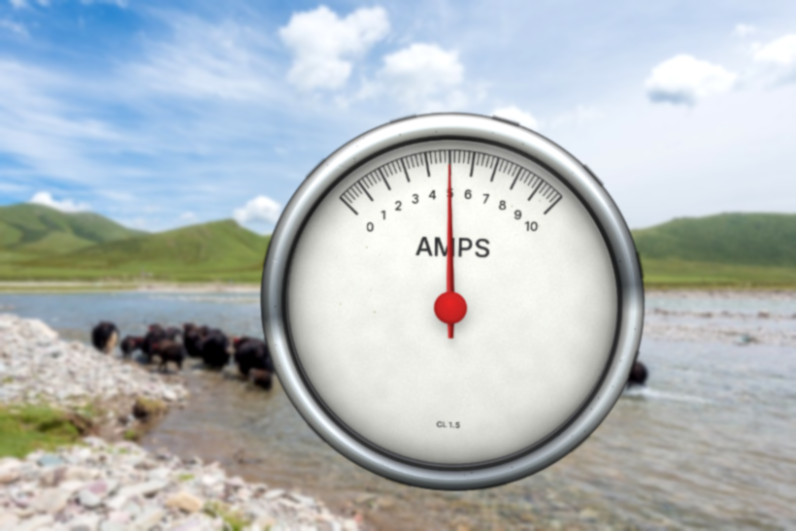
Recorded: 5 A
